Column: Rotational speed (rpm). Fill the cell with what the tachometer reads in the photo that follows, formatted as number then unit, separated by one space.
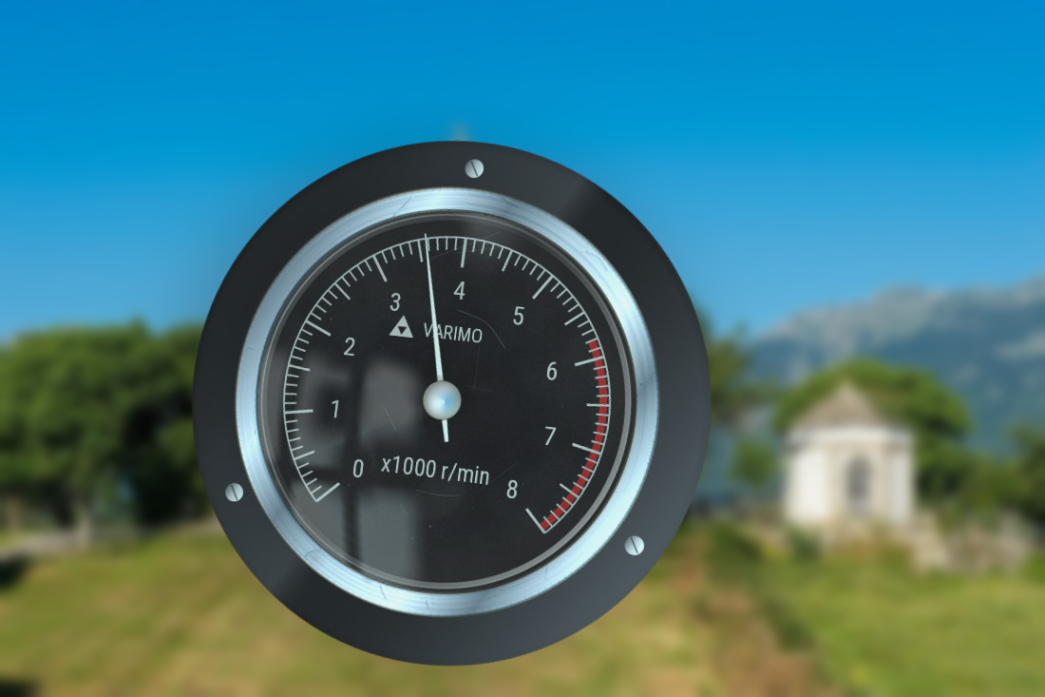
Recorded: 3600 rpm
